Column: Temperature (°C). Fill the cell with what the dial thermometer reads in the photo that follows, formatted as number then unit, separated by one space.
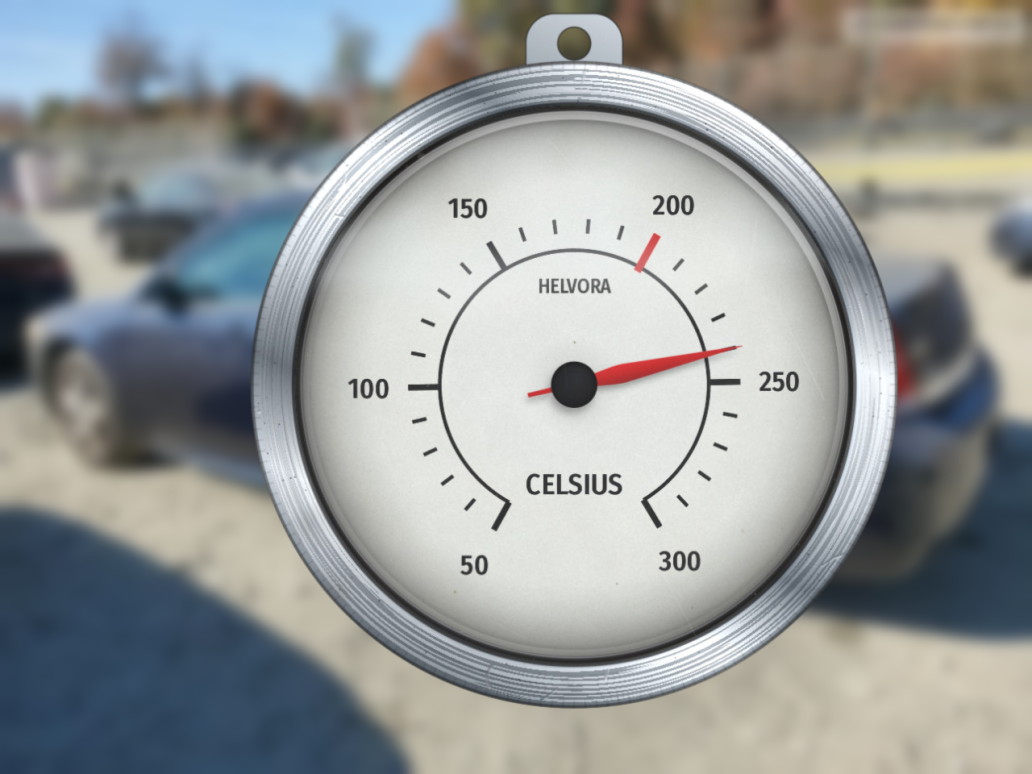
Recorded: 240 °C
